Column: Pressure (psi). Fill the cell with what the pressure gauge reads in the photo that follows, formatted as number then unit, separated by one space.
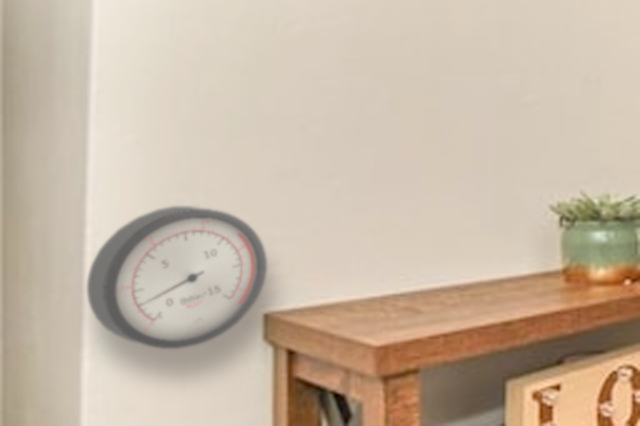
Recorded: 1.5 psi
